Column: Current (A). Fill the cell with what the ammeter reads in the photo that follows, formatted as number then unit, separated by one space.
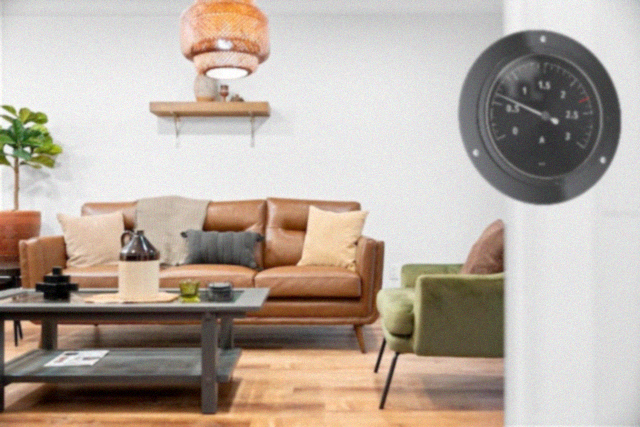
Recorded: 0.6 A
